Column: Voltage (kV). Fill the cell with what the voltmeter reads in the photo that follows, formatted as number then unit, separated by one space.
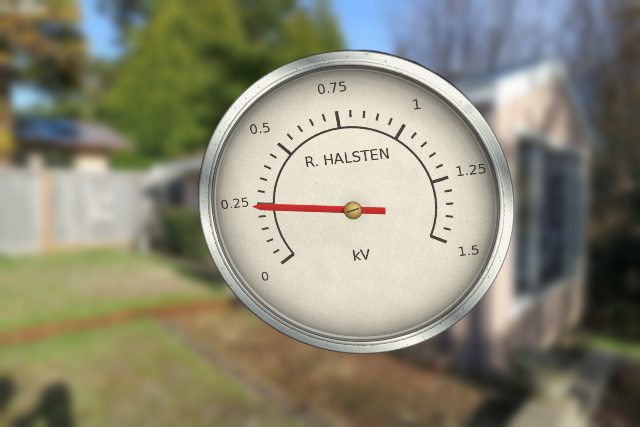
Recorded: 0.25 kV
